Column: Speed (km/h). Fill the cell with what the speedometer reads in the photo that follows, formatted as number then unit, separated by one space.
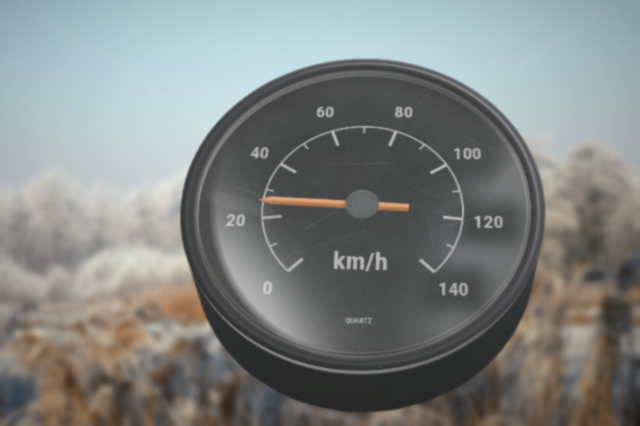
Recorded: 25 km/h
